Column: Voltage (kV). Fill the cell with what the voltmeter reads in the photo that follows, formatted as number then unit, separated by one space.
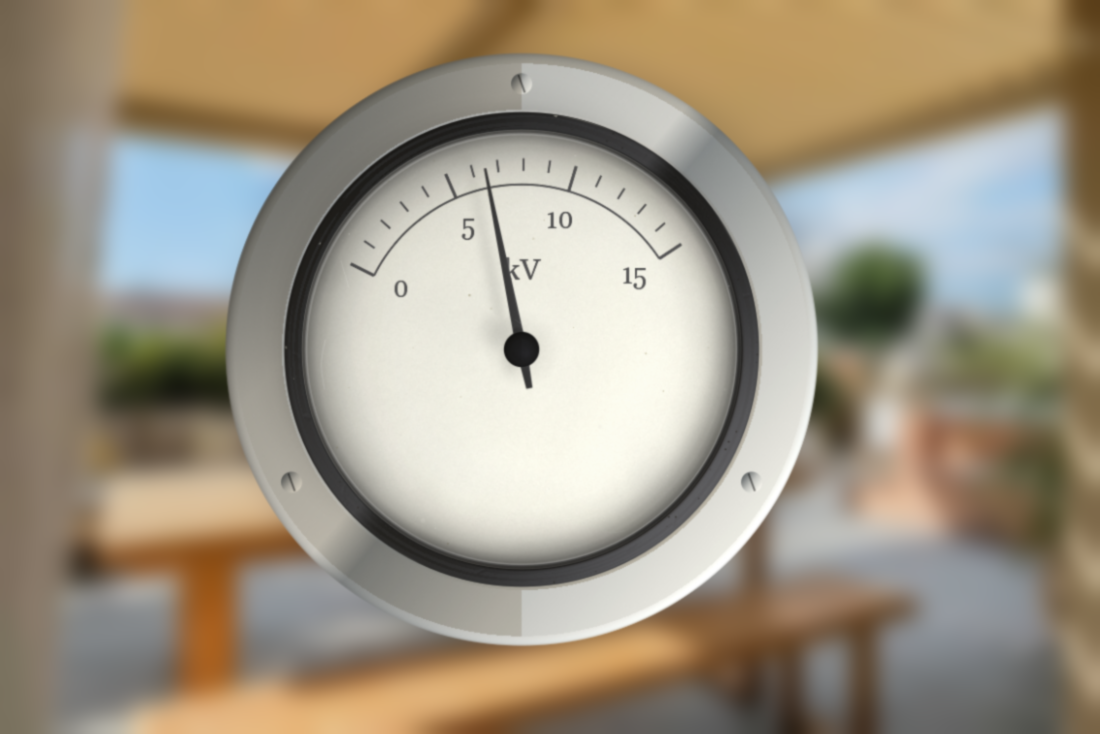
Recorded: 6.5 kV
